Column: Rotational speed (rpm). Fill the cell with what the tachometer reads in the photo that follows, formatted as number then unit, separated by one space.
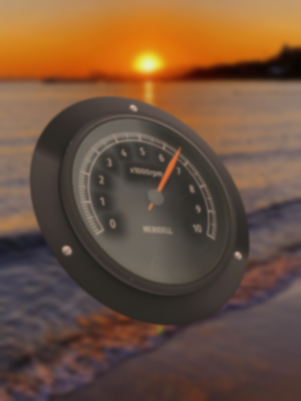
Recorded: 6500 rpm
